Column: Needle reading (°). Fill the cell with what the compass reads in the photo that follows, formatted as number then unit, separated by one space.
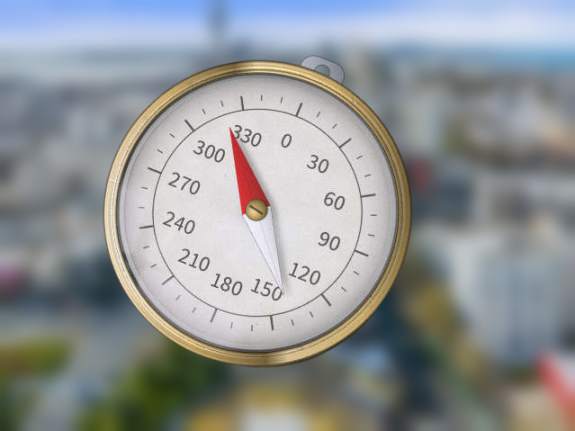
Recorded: 320 °
